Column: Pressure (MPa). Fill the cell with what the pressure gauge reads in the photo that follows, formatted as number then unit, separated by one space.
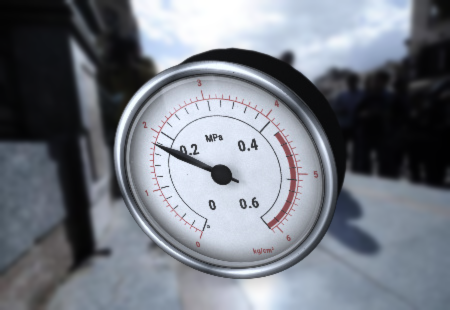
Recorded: 0.18 MPa
